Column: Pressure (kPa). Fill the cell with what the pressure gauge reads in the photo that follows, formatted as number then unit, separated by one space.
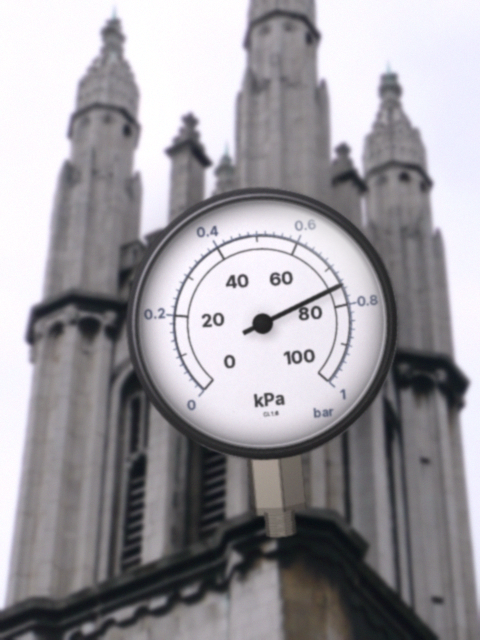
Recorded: 75 kPa
